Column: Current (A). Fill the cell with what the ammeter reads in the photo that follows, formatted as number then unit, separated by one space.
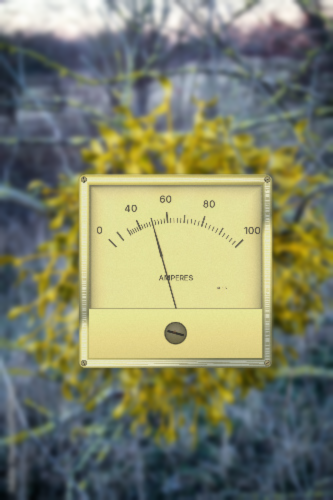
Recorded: 50 A
